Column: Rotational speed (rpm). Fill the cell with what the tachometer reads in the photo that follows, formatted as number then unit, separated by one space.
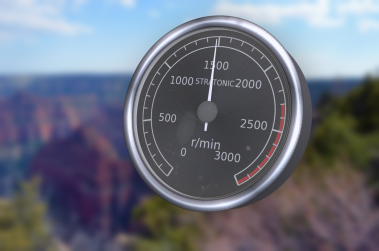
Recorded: 1500 rpm
